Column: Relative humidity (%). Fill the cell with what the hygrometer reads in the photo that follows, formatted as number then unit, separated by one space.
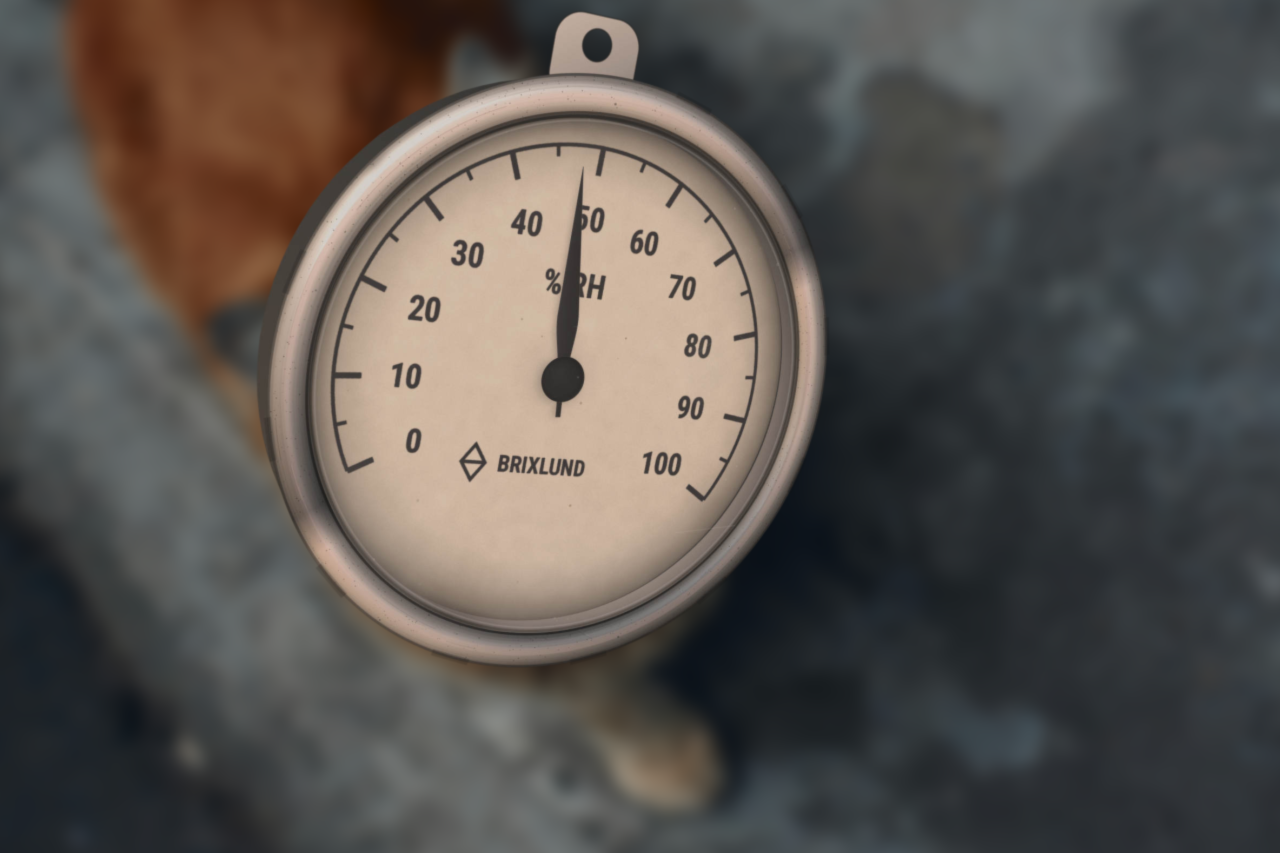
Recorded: 47.5 %
